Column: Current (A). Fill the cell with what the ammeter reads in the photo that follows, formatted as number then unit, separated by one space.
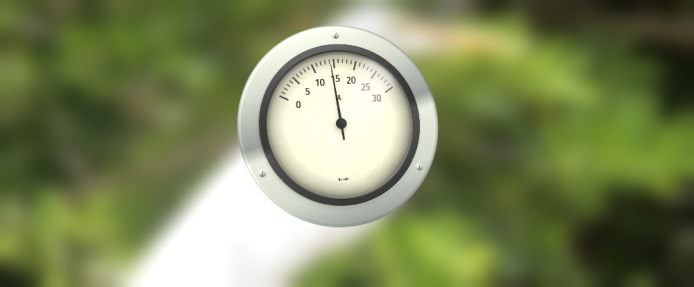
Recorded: 14 A
